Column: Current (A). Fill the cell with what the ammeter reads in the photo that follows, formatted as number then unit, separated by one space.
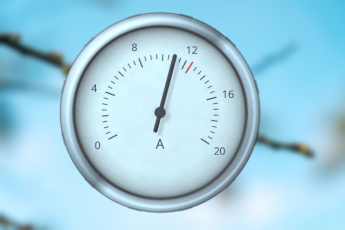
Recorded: 11 A
